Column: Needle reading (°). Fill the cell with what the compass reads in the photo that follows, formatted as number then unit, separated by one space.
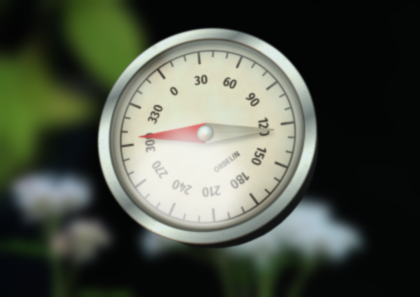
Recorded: 305 °
